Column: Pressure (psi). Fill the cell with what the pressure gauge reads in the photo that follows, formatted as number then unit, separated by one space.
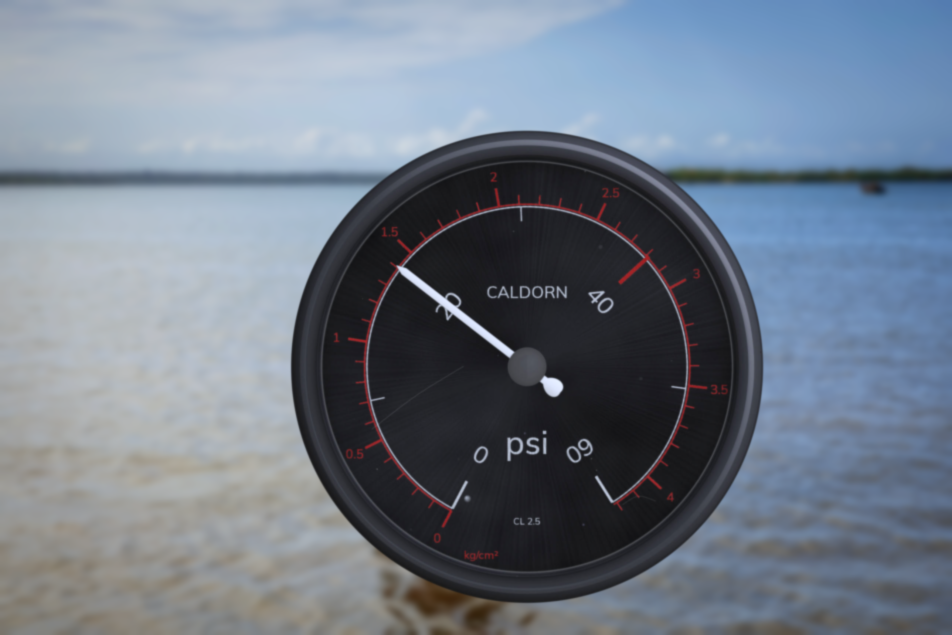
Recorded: 20 psi
